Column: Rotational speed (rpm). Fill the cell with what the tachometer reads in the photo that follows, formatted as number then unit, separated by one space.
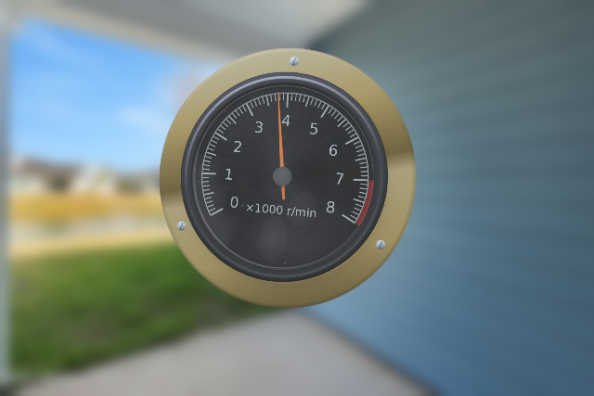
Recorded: 3800 rpm
